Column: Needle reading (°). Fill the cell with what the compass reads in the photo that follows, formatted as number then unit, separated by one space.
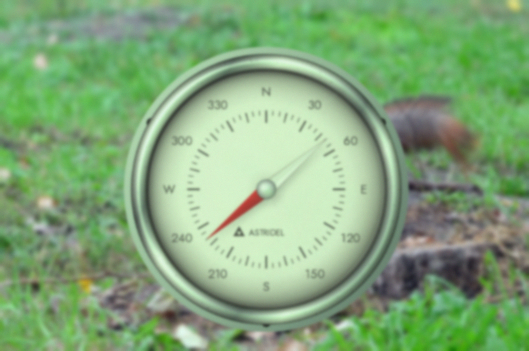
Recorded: 230 °
